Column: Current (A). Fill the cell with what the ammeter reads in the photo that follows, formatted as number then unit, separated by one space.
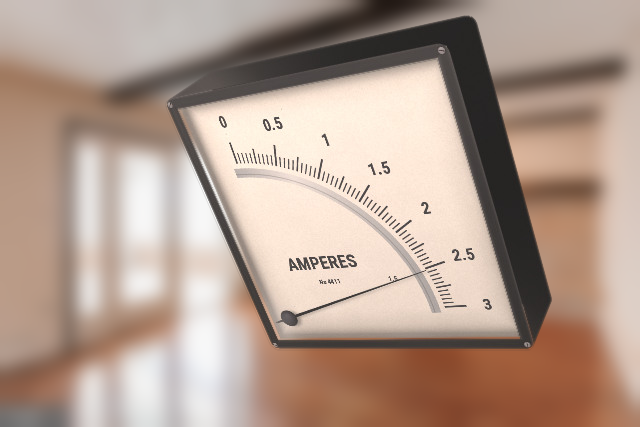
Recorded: 2.5 A
